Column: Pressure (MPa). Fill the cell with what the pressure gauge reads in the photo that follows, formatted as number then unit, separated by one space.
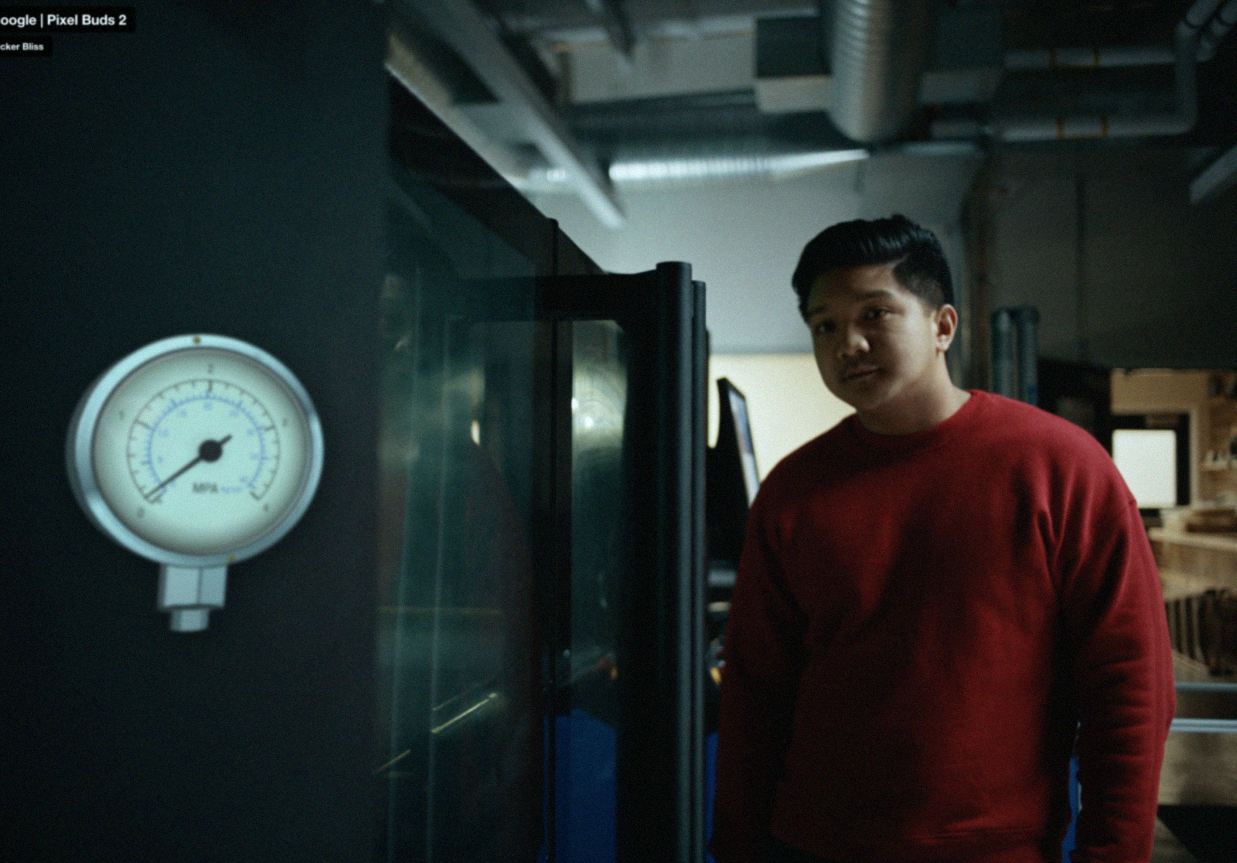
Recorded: 0.1 MPa
